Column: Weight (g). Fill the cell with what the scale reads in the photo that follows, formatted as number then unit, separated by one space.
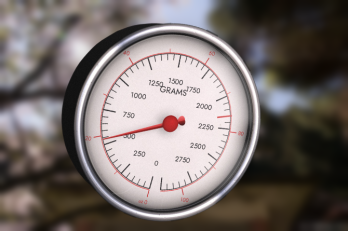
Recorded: 550 g
